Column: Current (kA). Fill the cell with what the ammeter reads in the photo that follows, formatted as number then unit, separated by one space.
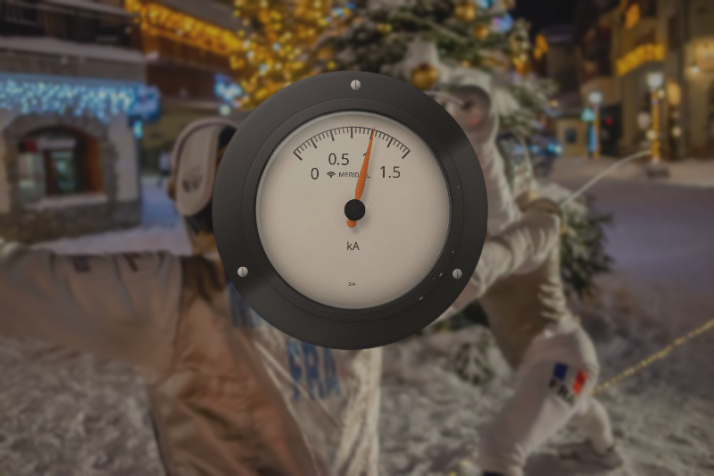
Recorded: 1 kA
